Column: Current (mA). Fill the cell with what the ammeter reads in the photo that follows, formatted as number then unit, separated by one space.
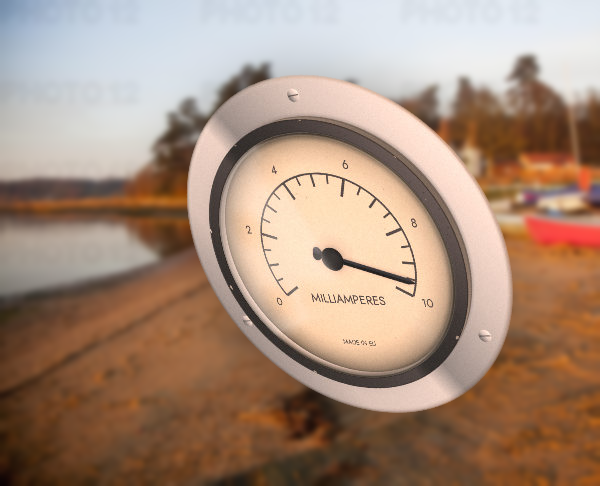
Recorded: 9.5 mA
